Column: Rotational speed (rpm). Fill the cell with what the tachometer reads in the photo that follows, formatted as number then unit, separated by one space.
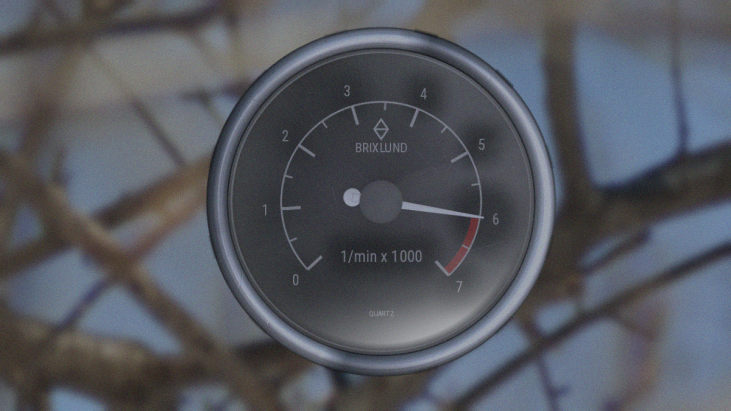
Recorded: 6000 rpm
